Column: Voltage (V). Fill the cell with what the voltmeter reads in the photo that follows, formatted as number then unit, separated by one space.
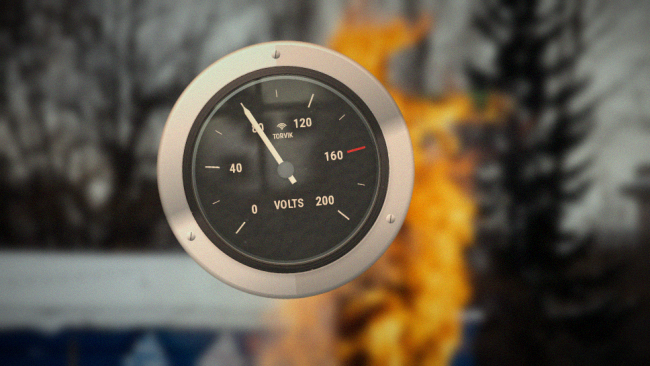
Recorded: 80 V
